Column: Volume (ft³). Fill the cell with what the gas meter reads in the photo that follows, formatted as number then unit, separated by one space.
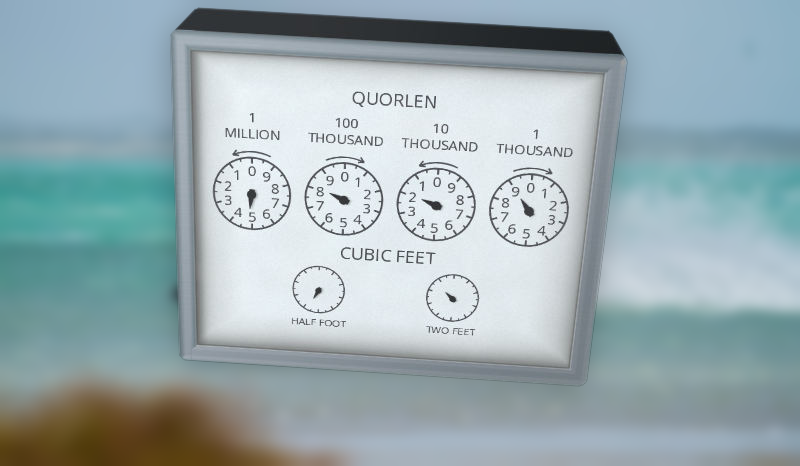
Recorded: 481900 ft³
